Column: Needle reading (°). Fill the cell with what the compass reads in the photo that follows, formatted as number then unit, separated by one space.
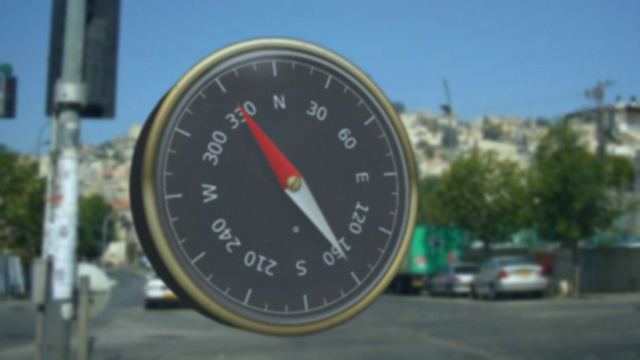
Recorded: 330 °
